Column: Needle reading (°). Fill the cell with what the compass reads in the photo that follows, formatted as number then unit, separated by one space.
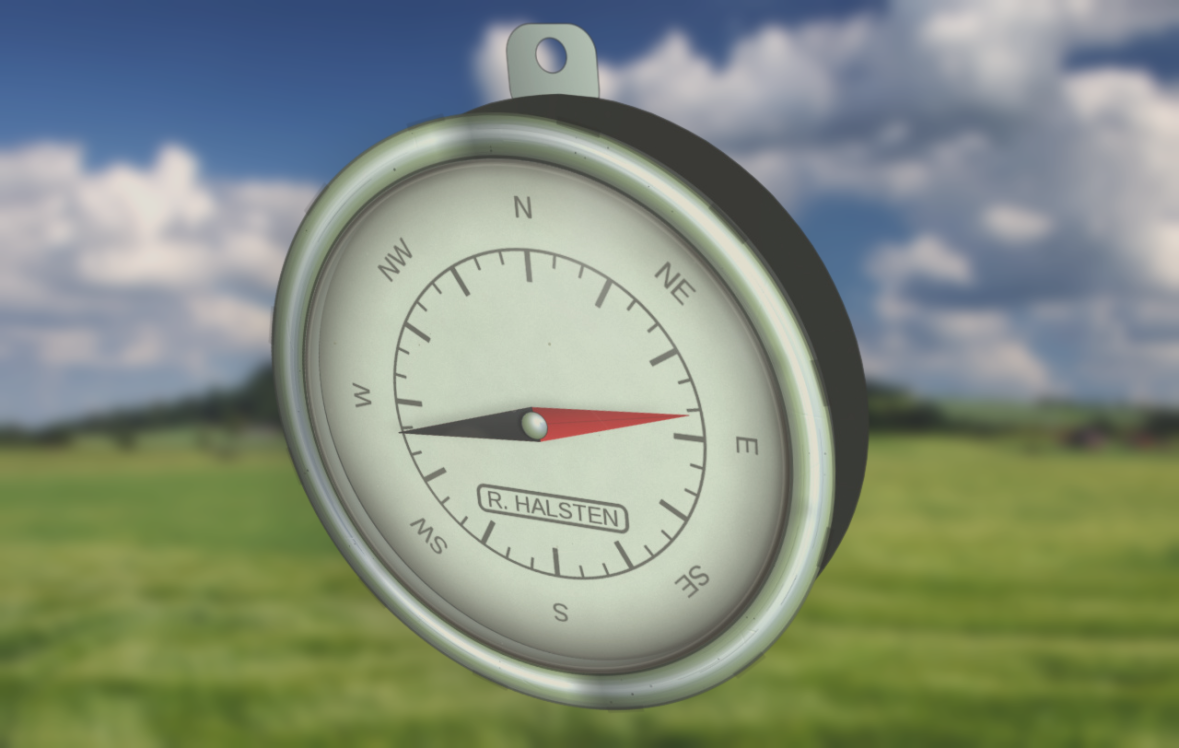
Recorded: 80 °
